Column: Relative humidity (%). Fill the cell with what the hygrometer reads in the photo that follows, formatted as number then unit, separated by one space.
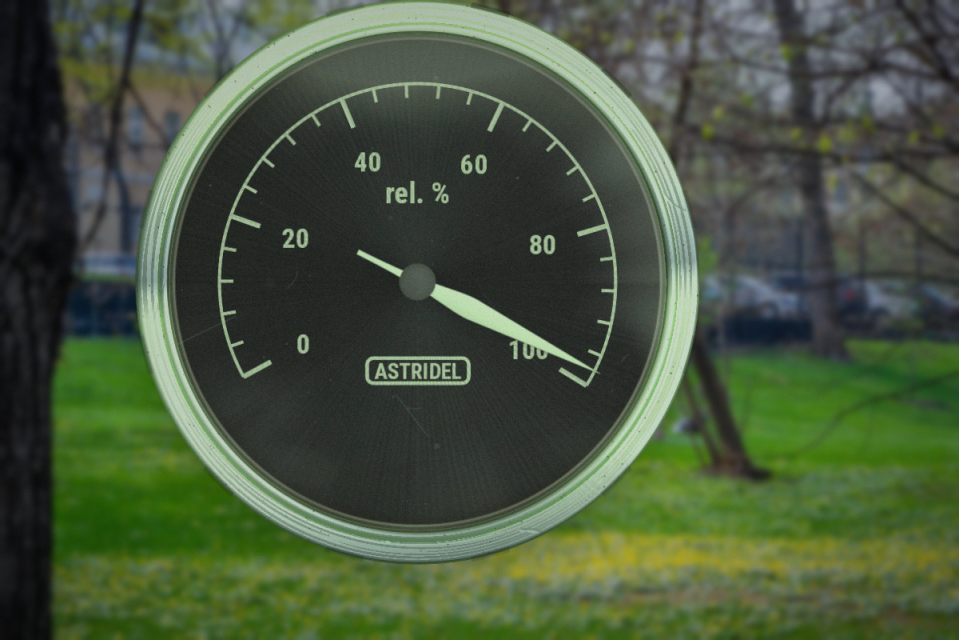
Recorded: 98 %
